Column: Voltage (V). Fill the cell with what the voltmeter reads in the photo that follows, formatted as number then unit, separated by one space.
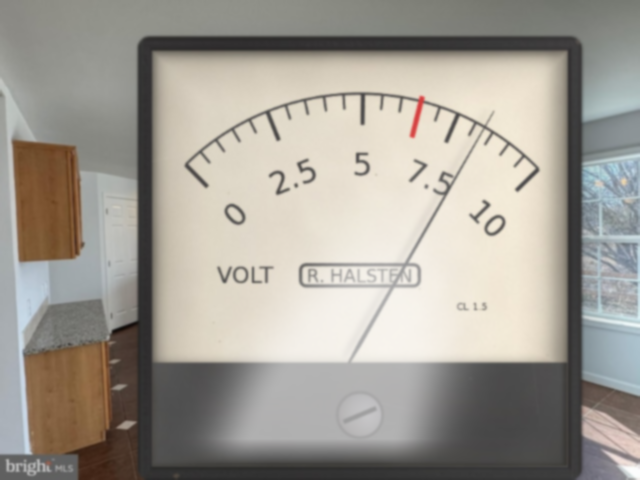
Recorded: 8.25 V
